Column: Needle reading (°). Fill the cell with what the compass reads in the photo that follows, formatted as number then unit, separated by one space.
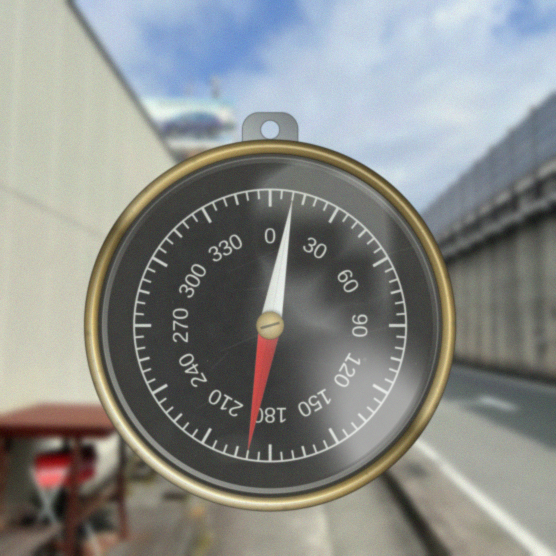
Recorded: 190 °
